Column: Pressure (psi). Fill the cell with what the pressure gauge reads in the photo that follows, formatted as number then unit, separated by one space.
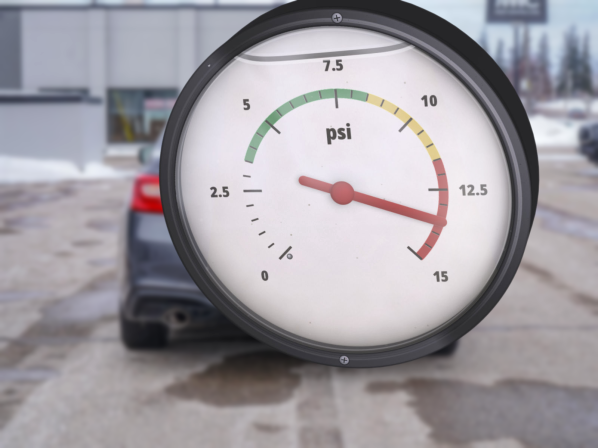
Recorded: 13.5 psi
